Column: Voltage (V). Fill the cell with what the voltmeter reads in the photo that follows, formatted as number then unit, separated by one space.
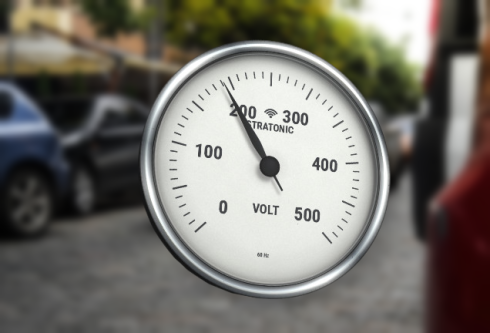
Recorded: 190 V
